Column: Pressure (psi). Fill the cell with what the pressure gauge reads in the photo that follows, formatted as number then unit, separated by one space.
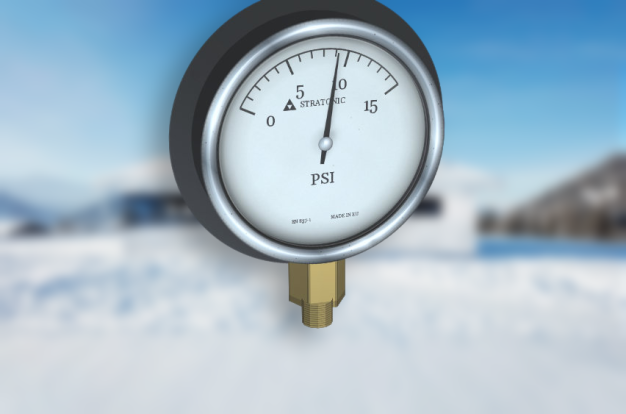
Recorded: 9 psi
